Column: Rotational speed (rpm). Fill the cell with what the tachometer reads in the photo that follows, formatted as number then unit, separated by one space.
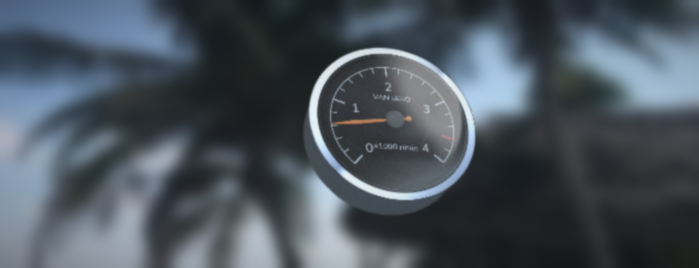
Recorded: 600 rpm
